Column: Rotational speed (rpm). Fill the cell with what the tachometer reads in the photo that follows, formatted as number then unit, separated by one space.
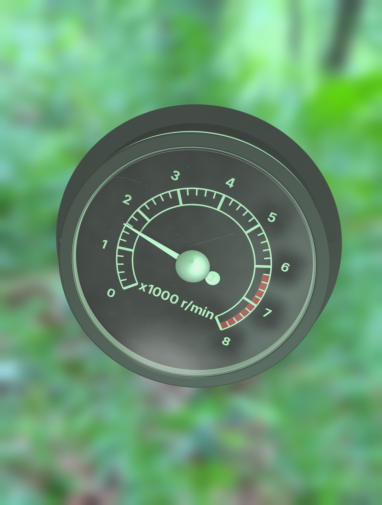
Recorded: 1600 rpm
